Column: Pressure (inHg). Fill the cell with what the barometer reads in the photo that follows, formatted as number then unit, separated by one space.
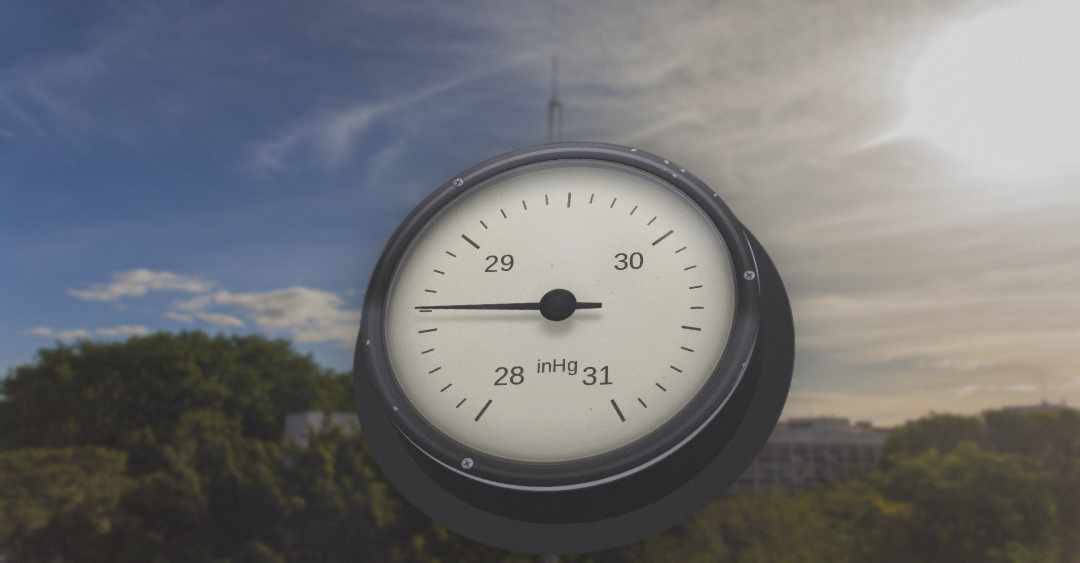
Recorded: 28.6 inHg
